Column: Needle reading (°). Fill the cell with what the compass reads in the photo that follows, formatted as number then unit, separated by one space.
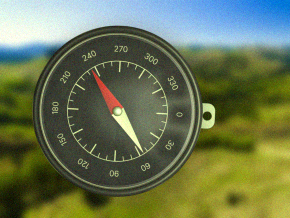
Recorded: 235 °
